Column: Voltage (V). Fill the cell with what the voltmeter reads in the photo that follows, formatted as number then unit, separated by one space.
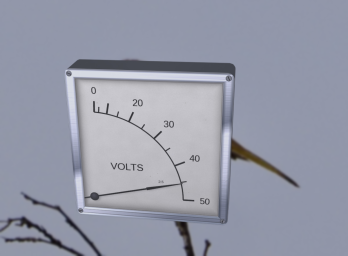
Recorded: 45 V
